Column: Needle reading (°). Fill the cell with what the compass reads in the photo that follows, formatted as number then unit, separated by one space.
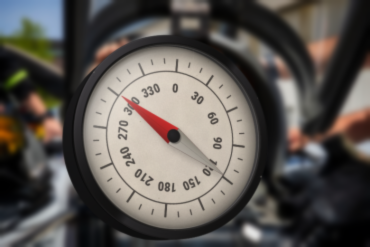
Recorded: 300 °
